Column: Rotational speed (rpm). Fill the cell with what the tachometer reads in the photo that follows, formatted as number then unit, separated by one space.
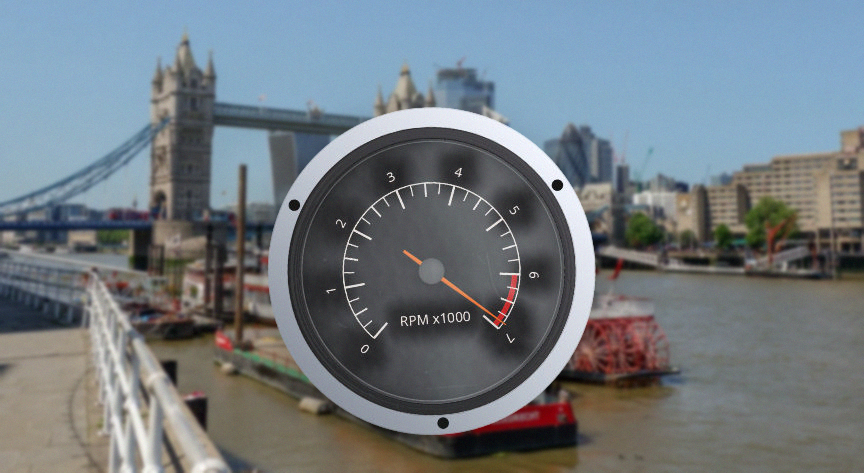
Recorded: 6875 rpm
